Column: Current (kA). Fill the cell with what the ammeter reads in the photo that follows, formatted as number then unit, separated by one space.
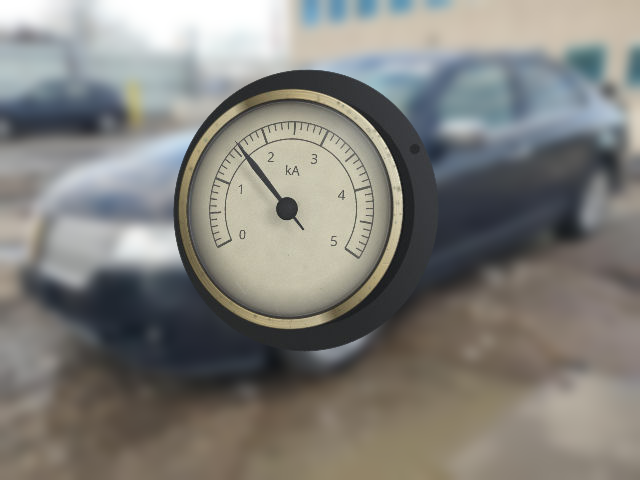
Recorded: 1.6 kA
